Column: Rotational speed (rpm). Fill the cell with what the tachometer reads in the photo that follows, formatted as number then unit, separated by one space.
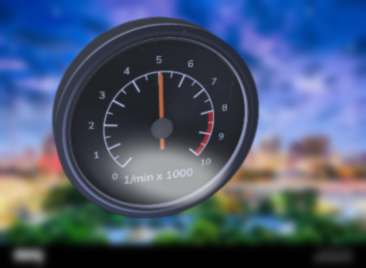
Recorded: 5000 rpm
